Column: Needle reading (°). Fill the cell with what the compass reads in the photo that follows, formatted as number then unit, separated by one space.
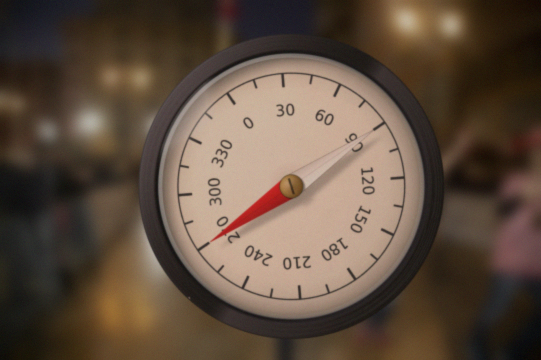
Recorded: 270 °
